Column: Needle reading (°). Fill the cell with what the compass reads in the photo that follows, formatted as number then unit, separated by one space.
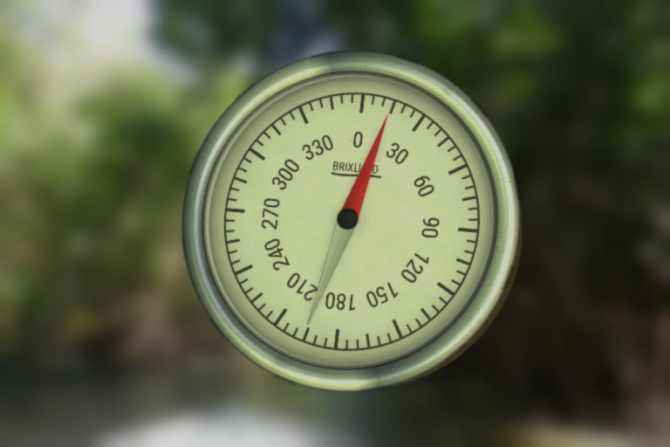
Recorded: 15 °
